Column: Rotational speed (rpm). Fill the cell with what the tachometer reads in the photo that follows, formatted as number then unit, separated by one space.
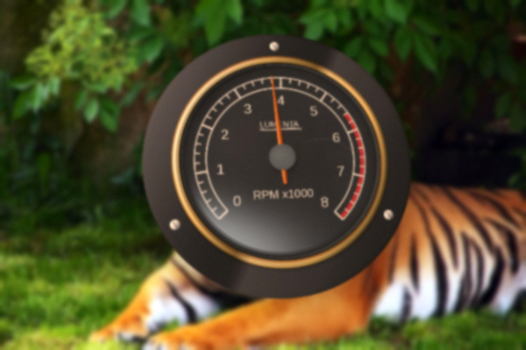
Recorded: 3800 rpm
